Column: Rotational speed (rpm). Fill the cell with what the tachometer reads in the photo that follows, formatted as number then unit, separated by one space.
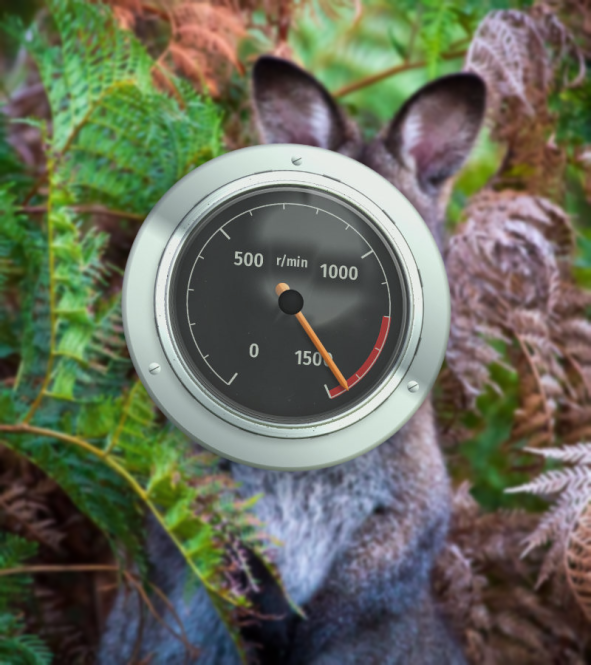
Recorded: 1450 rpm
